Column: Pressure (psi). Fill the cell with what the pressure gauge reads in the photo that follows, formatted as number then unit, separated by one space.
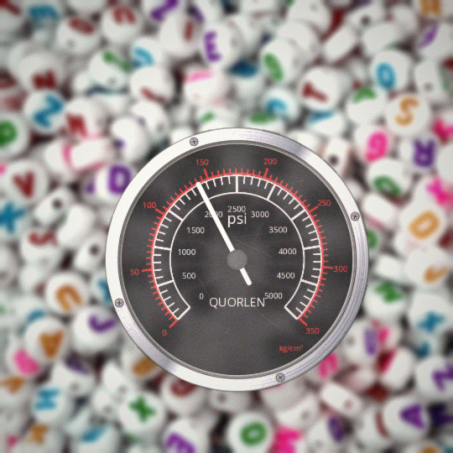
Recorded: 2000 psi
